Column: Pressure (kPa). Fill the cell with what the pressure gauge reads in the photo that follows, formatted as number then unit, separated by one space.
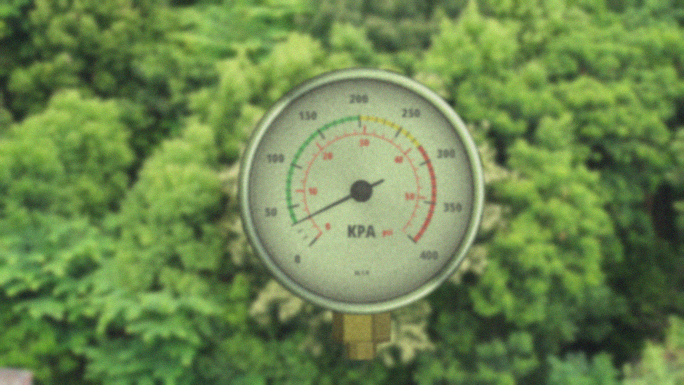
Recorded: 30 kPa
